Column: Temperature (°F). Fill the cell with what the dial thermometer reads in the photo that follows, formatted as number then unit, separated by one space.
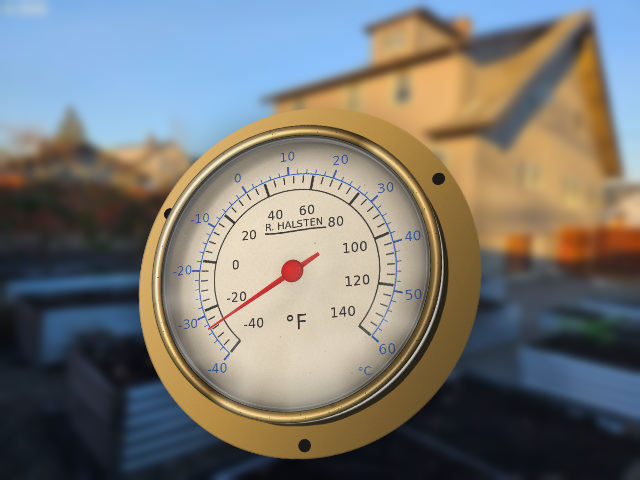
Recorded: -28 °F
